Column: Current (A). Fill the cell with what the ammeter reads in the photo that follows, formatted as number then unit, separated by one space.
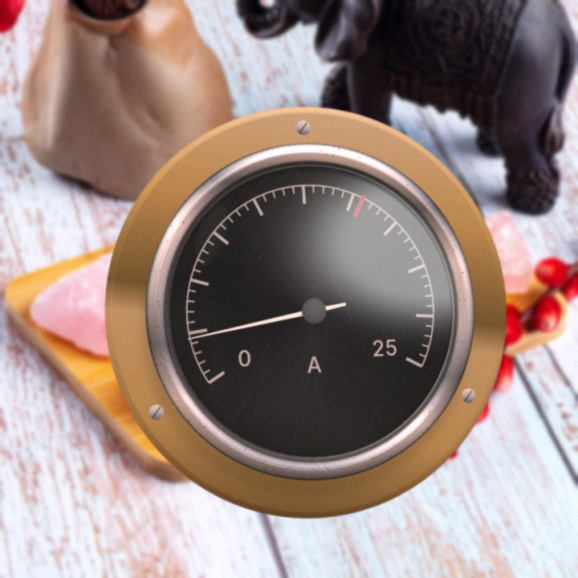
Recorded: 2.25 A
